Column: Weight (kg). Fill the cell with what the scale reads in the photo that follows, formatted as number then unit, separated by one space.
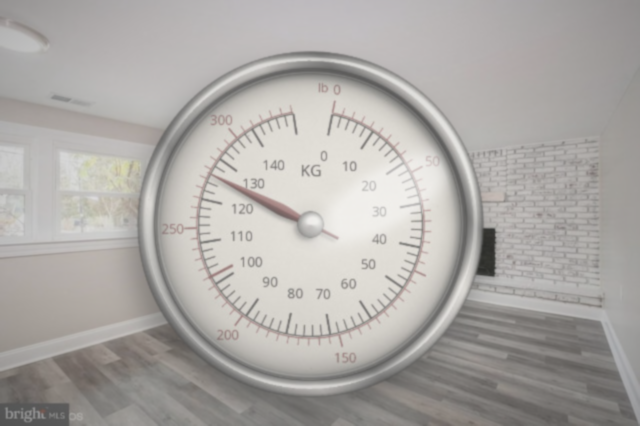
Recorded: 126 kg
